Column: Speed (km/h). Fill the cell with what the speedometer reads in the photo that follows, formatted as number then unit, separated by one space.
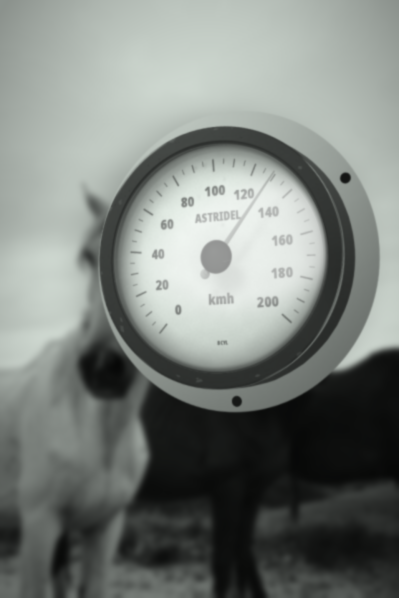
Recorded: 130 km/h
